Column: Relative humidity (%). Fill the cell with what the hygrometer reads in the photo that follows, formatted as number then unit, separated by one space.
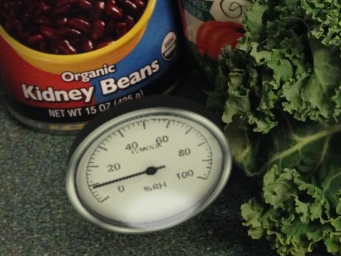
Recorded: 10 %
